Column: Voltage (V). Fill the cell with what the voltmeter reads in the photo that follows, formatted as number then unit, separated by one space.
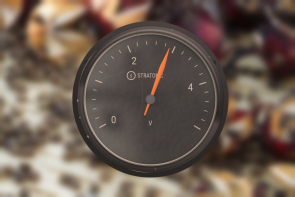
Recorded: 2.9 V
